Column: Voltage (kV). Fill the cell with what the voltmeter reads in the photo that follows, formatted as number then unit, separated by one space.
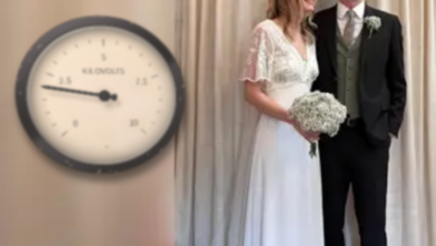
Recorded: 2 kV
